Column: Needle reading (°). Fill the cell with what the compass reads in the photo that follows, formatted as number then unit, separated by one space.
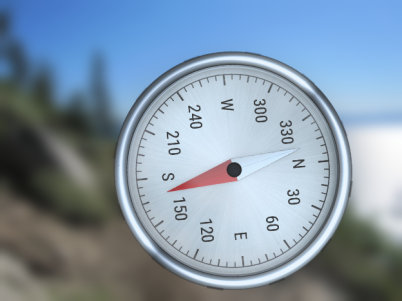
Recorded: 167.5 °
